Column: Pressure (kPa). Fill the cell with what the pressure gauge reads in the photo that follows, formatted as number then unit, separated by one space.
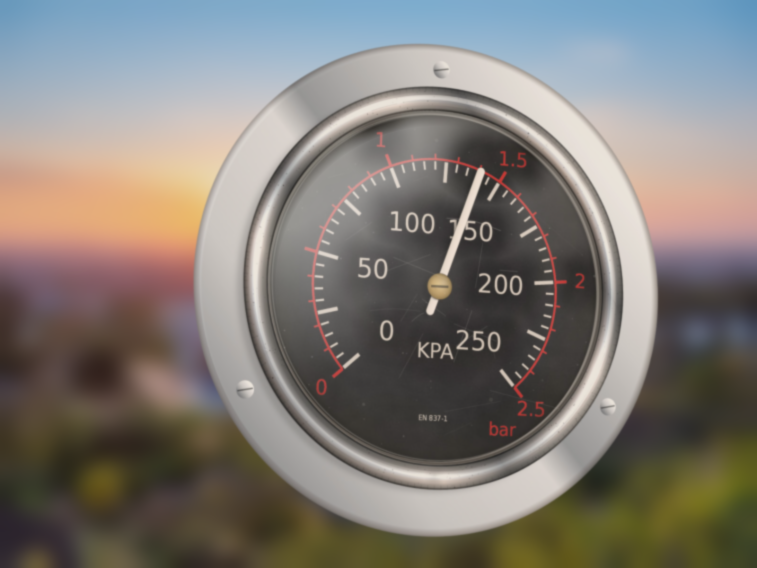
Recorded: 140 kPa
